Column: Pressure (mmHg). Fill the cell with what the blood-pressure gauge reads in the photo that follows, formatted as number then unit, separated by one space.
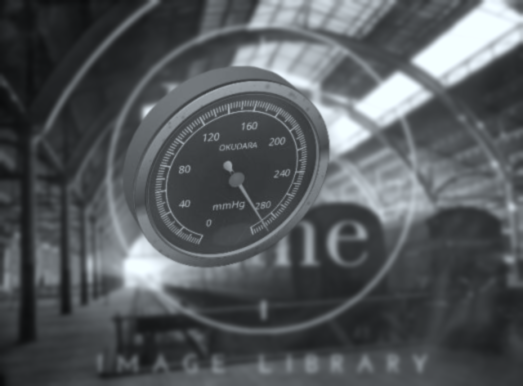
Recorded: 290 mmHg
